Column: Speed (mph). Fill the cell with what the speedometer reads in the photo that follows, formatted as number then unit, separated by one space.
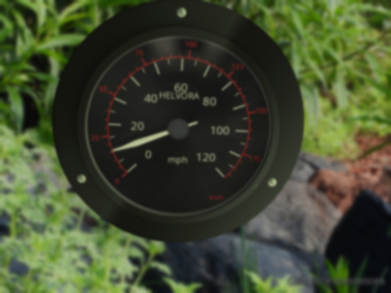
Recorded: 10 mph
